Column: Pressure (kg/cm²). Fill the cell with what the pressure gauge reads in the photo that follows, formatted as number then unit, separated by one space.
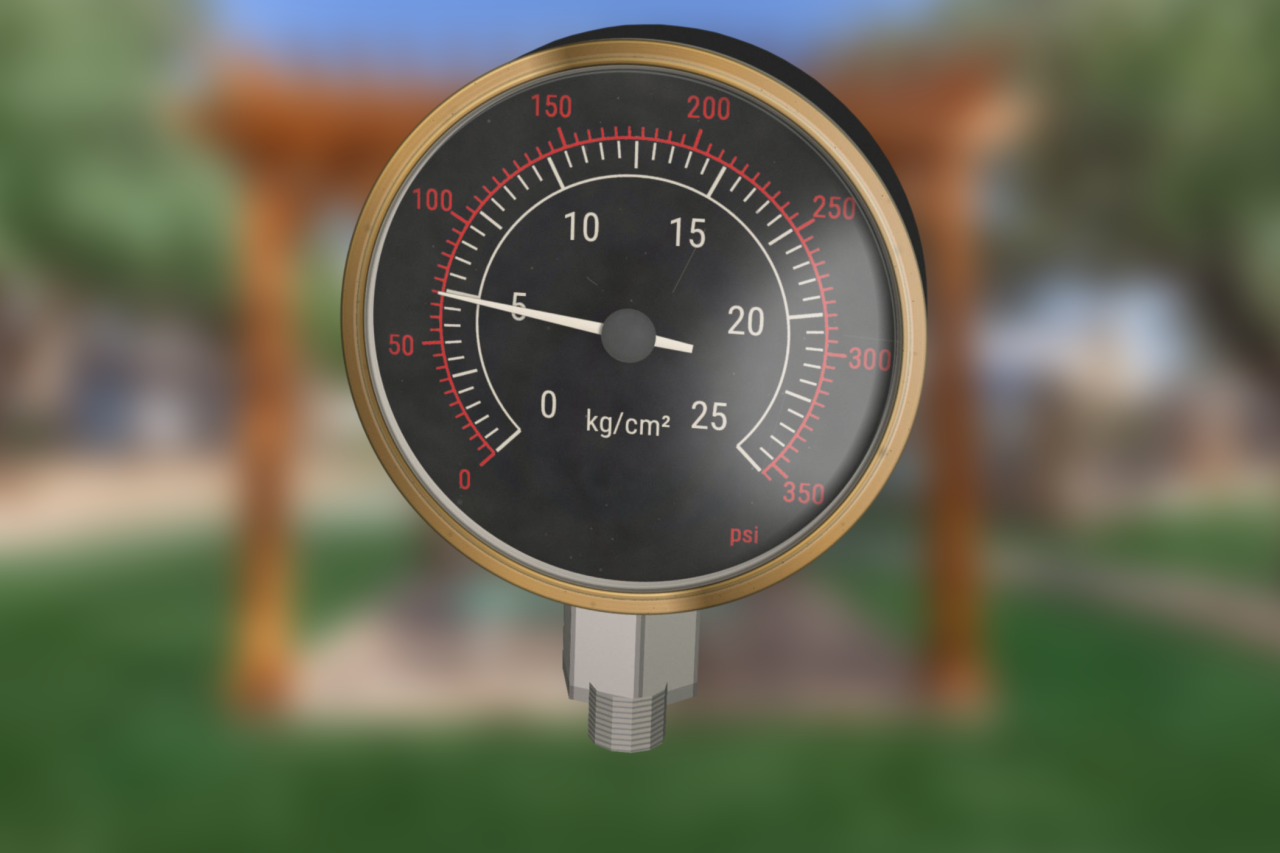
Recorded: 5 kg/cm²
